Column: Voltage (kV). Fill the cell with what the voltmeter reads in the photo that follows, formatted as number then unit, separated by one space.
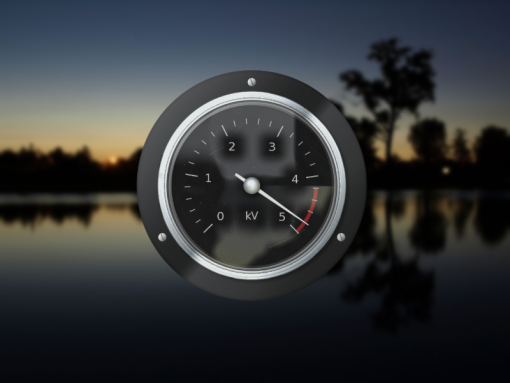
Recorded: 4.8 kV
